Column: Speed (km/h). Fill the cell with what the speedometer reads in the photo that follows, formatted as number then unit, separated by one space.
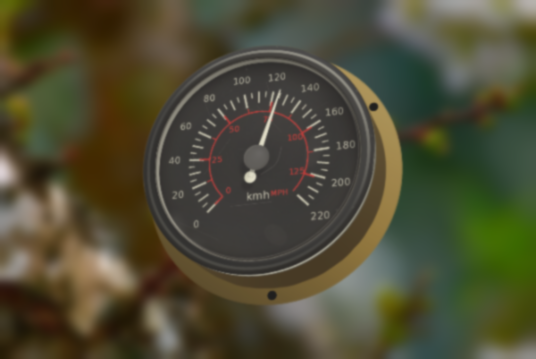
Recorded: 125 km/h
